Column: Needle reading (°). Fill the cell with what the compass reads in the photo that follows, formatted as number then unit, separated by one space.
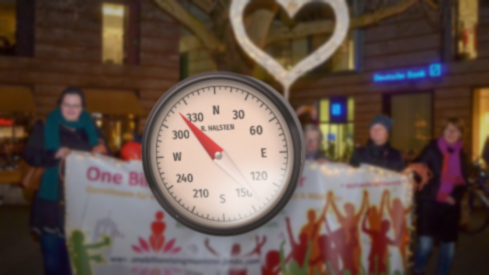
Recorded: 320 °
